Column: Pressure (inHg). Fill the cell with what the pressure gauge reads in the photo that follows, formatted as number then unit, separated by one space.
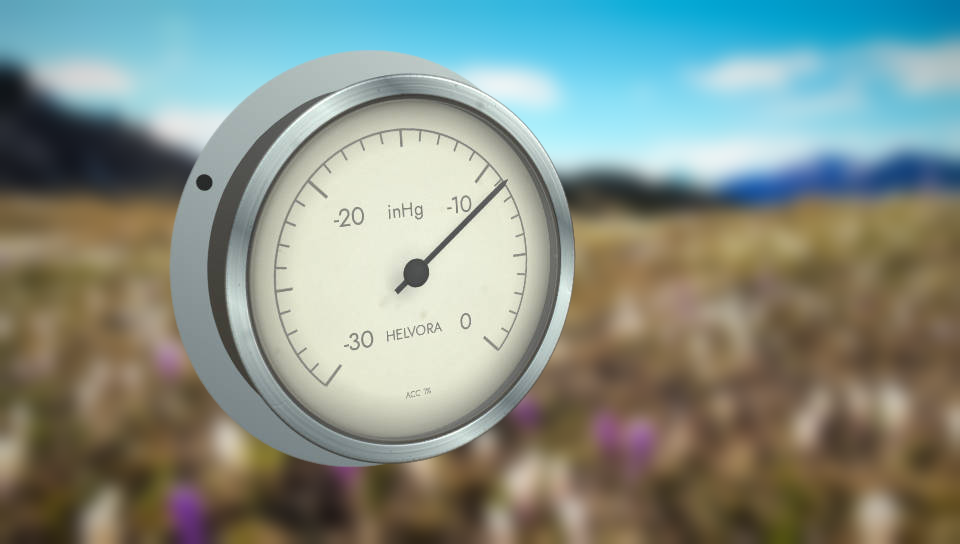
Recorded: -9 inHg
